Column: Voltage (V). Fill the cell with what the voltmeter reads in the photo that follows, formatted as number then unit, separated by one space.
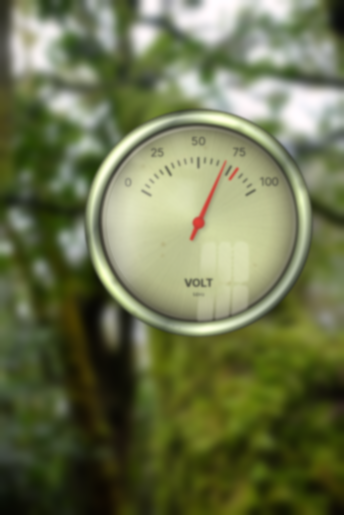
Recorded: 70 V
